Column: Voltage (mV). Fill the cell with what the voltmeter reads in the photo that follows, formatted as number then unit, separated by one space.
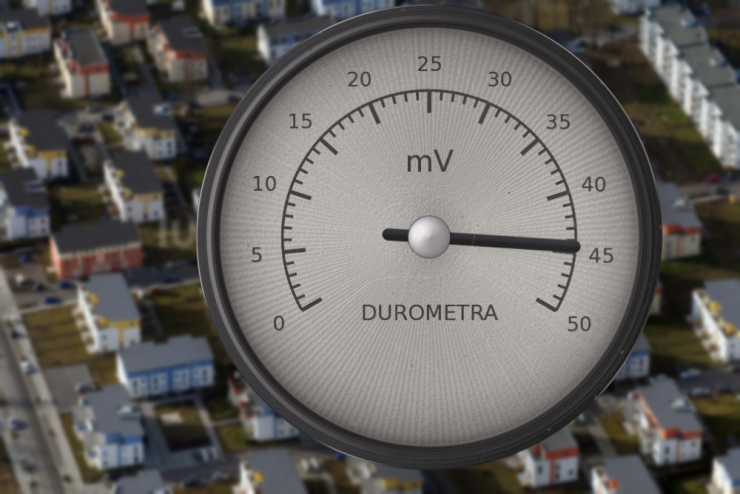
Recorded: 44.5 mV
